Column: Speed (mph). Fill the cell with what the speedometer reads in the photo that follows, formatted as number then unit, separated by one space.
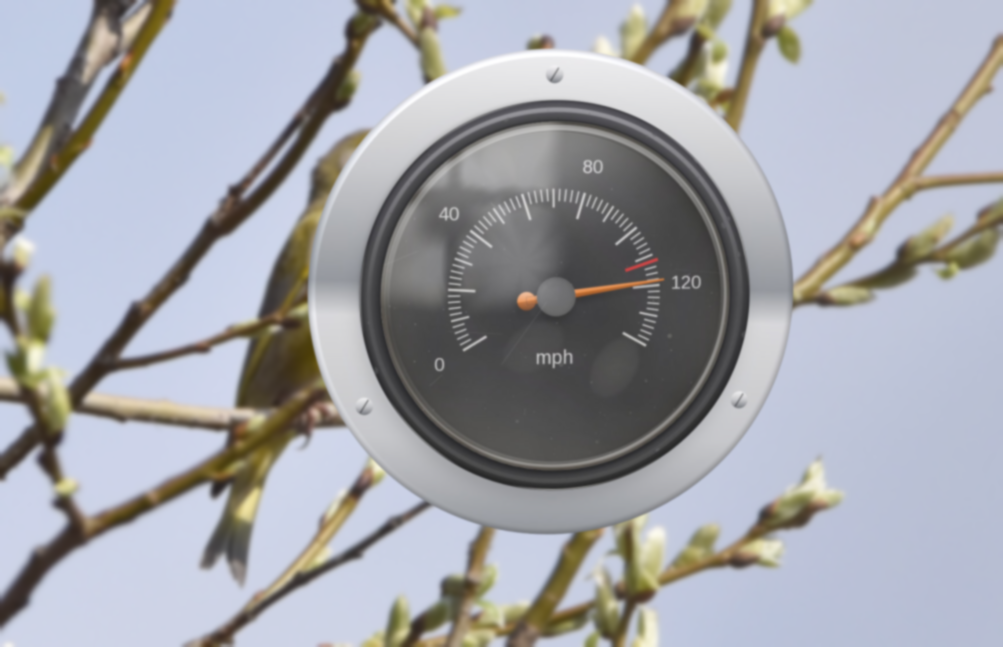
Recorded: 118 mph
